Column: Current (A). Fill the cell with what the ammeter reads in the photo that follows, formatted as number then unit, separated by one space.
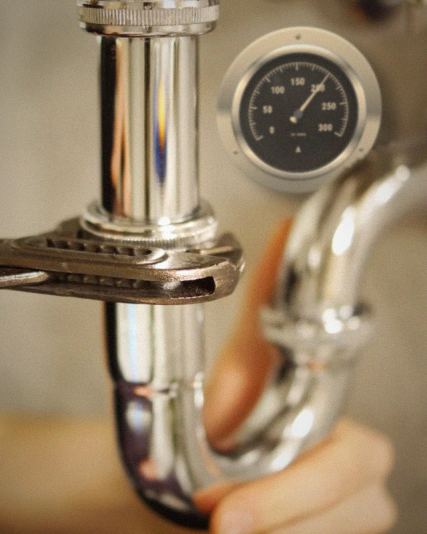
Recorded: 200 A
